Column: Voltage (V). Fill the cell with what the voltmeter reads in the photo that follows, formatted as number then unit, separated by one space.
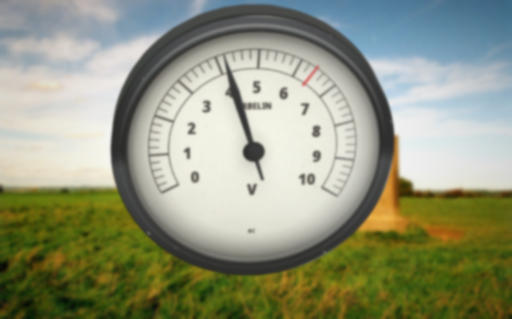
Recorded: 4.2 V
